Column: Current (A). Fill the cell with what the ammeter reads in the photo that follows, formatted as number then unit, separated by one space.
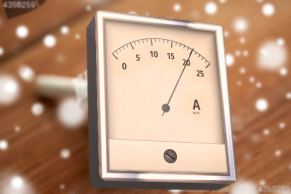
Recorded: 20 A
